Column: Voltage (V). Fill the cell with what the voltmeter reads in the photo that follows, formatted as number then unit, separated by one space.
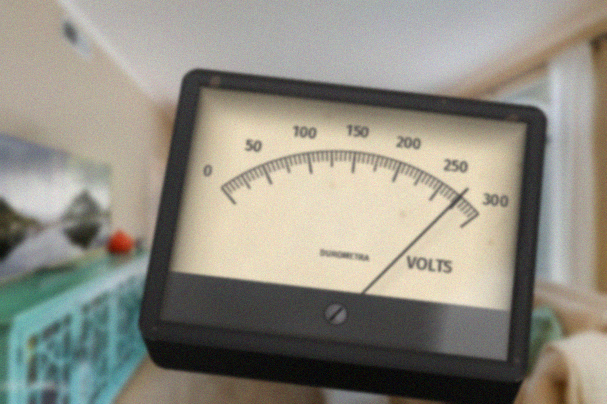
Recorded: 275 V
